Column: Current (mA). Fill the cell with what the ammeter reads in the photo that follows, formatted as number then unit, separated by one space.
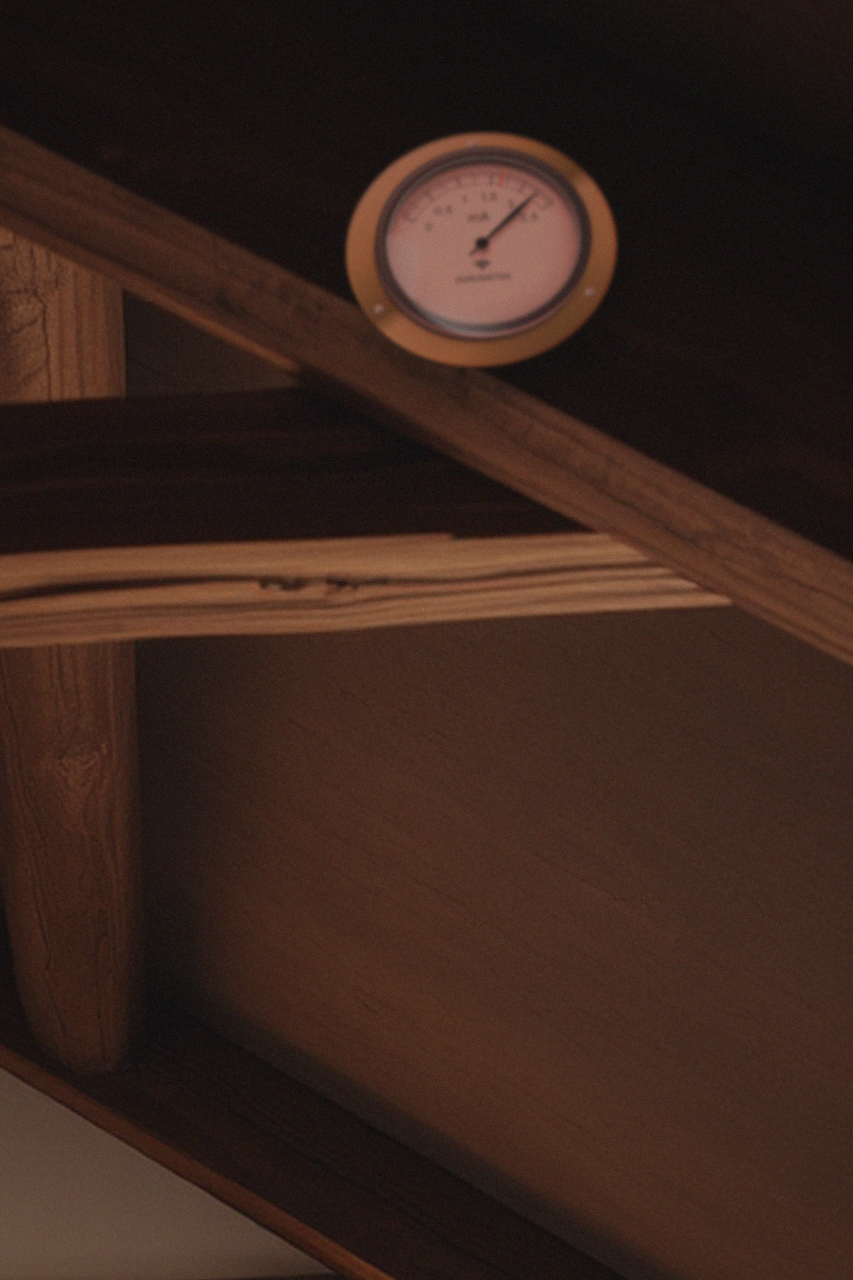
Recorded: 2.25 mA
